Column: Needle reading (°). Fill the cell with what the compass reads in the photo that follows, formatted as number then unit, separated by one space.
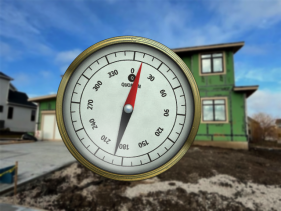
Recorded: 10 °
